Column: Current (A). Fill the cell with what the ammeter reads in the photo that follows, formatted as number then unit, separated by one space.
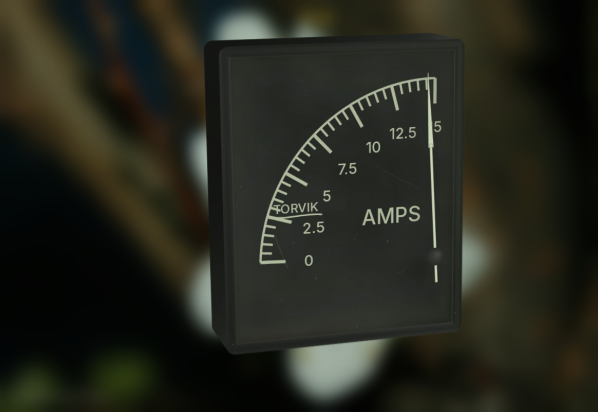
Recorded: 14.5 A
